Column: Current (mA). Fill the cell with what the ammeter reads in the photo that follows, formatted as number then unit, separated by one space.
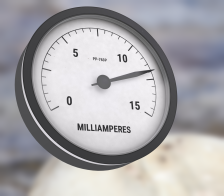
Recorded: 12 mA
